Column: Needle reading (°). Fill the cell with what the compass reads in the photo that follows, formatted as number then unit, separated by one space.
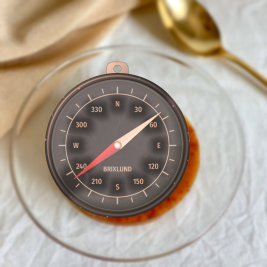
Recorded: 232.5 °
